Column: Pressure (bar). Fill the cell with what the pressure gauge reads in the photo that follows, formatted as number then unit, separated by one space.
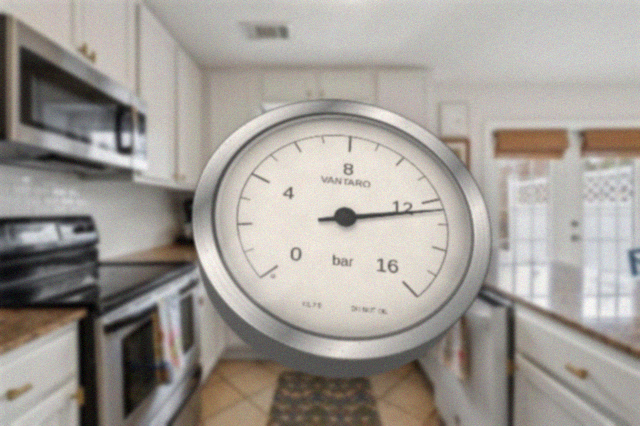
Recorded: 12.5 bar
